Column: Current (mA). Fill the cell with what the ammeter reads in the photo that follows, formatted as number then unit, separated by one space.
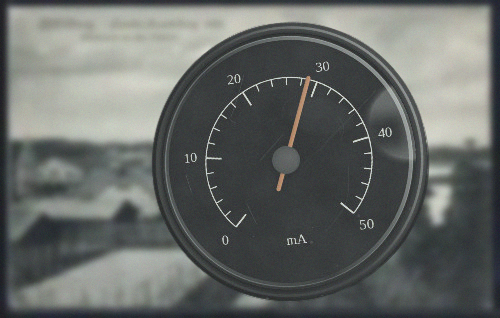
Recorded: 29 mA
